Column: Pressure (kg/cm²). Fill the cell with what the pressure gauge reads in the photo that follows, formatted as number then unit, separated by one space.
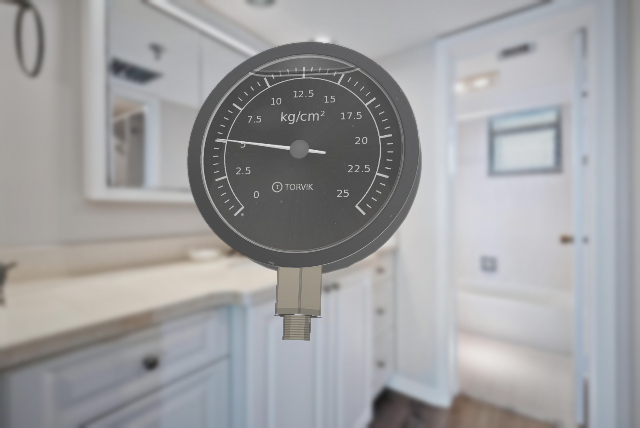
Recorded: 5 kg/cm²
